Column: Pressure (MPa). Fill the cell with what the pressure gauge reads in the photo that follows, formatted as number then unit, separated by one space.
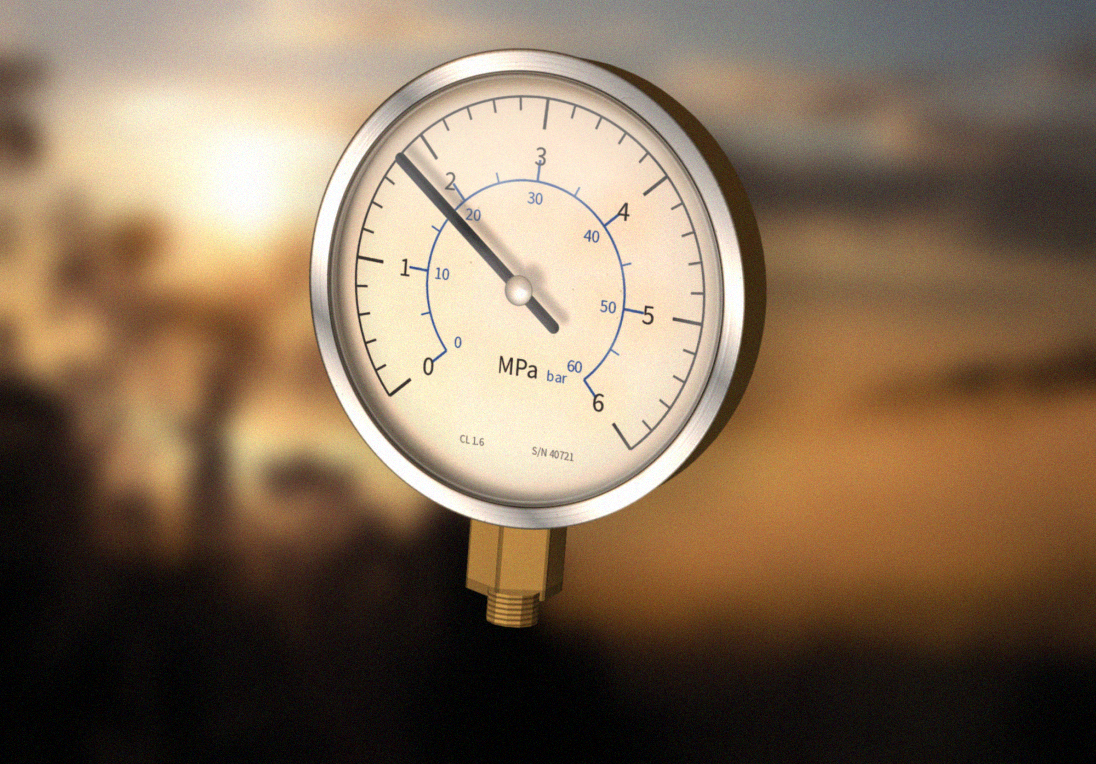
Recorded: 1.8 MPa
